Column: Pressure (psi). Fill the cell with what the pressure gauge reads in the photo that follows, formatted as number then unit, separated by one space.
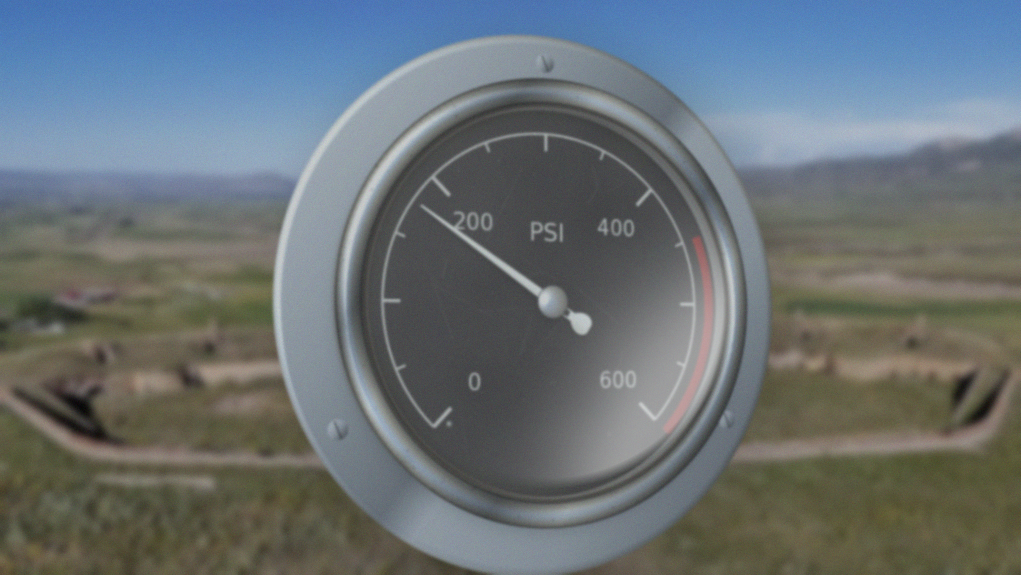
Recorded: 175 psi
